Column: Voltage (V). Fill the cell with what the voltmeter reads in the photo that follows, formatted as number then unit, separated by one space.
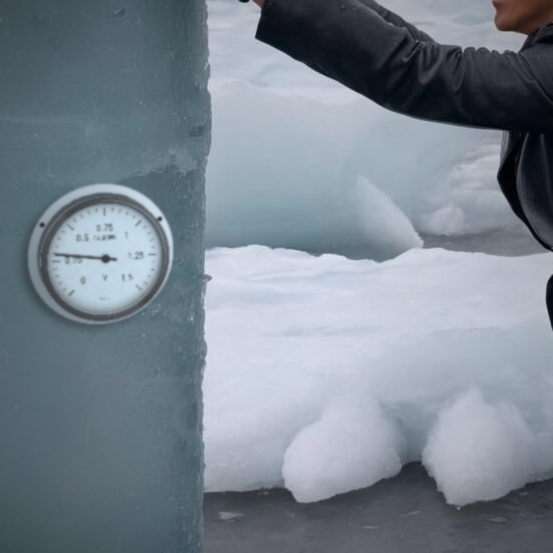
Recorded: 0.3 V
